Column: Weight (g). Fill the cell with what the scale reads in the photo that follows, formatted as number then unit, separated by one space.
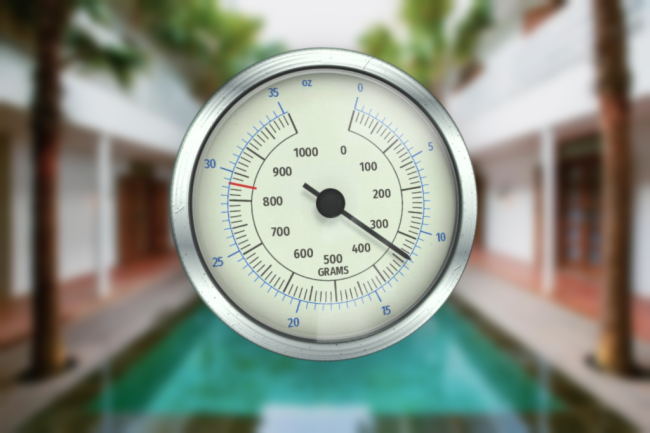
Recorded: 340 g
